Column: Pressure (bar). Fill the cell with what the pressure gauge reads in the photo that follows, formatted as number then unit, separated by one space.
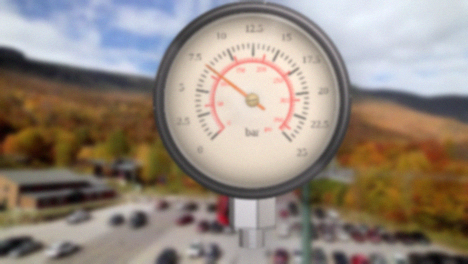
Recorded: 7.5 bar
